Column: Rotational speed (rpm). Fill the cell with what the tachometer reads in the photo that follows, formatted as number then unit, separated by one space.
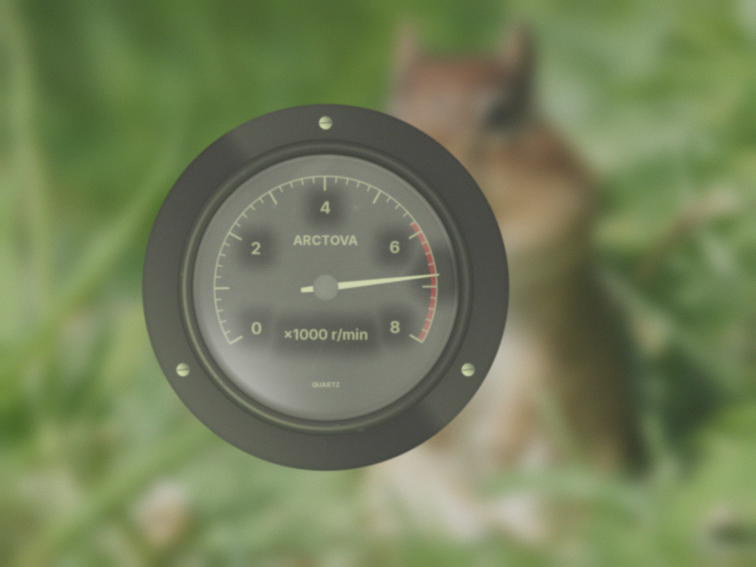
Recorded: 6800 rpm
